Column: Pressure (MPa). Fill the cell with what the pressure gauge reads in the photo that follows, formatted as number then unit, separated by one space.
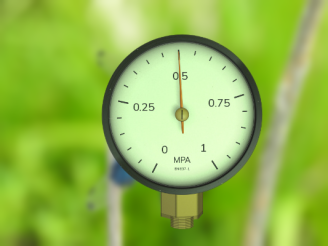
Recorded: 0.5 MPa
